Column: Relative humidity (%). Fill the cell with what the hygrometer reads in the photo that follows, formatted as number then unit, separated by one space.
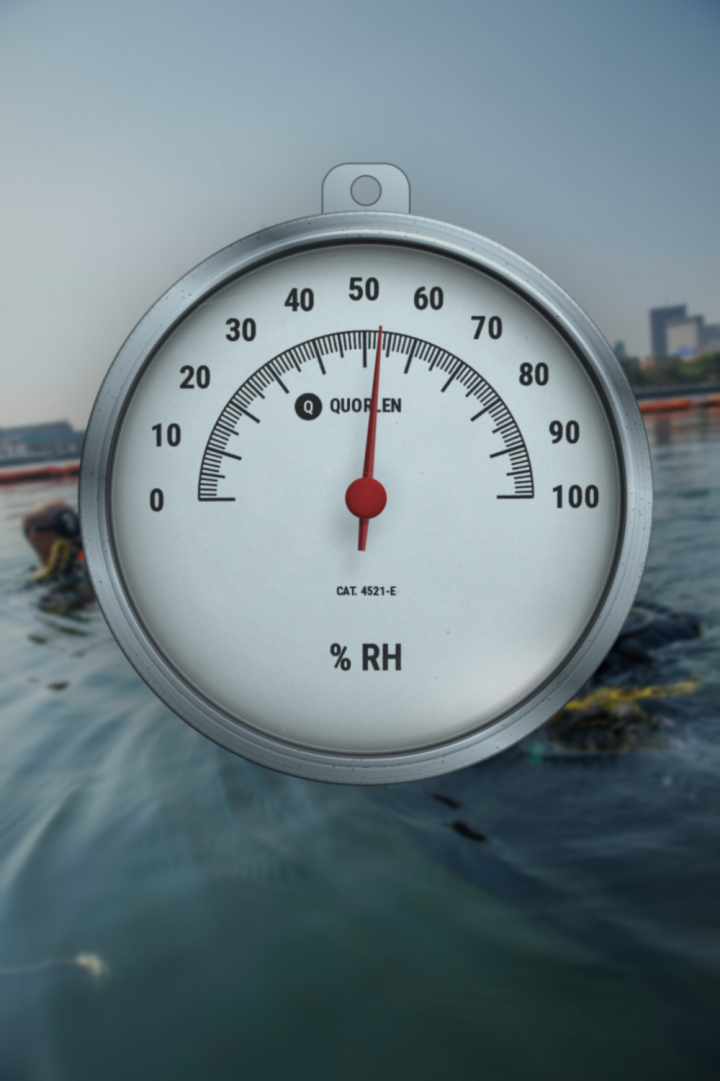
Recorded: 53 %
